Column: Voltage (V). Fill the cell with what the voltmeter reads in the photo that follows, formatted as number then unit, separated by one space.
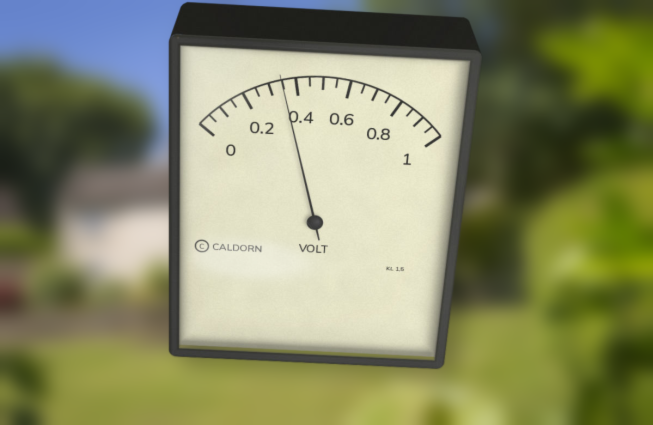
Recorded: 0.35 V
